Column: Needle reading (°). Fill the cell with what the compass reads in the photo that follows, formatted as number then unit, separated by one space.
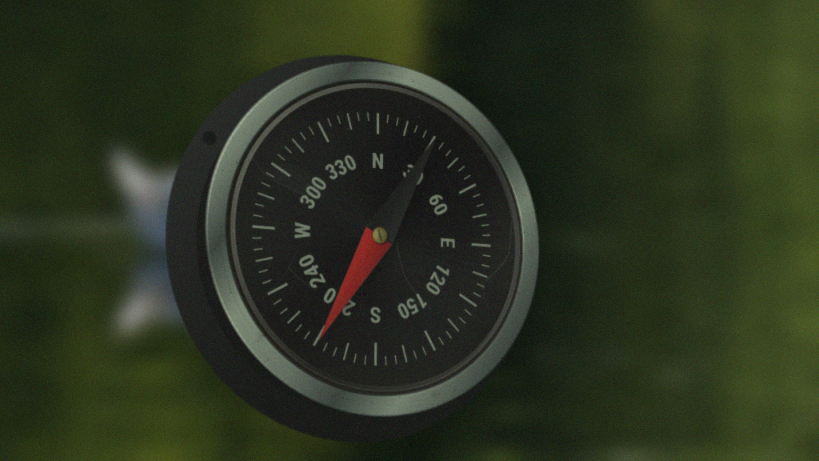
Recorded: 210 °
